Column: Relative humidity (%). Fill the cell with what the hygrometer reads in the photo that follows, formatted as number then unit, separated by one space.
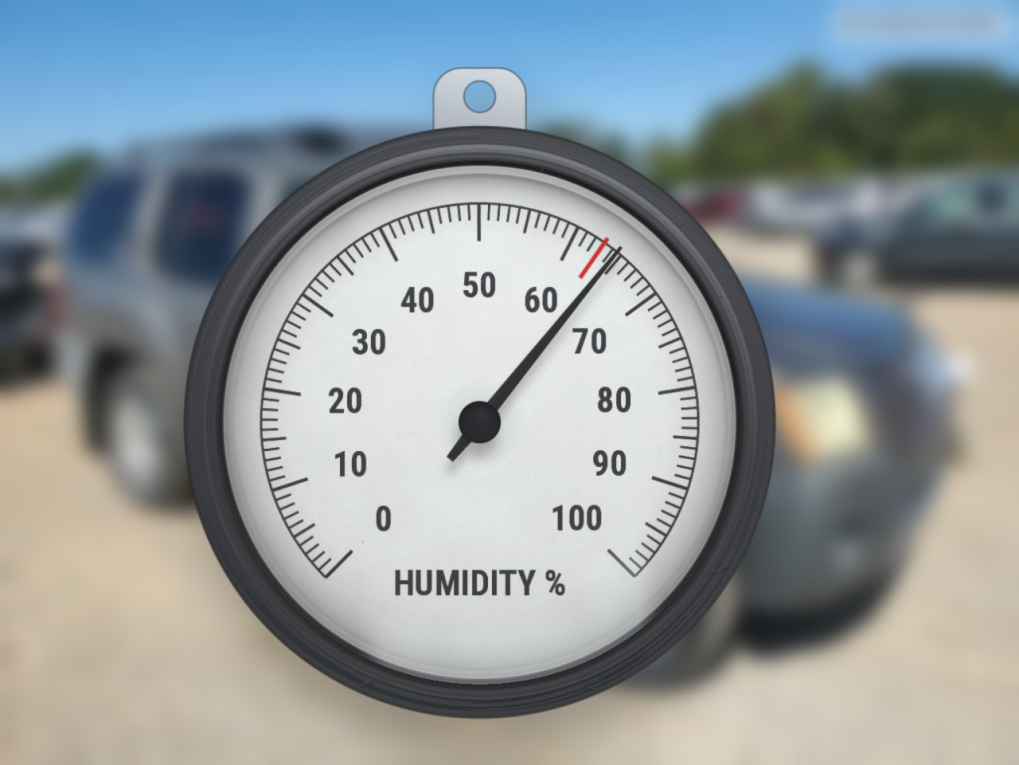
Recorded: 64.5 %
